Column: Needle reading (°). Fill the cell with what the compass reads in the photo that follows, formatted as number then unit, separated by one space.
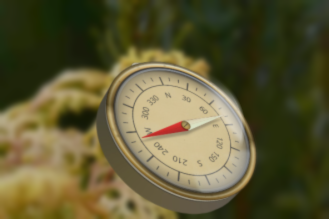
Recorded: 260 °
